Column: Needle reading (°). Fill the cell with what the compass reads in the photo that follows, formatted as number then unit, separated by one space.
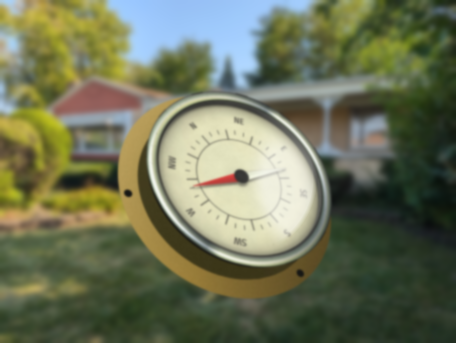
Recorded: 290 °
